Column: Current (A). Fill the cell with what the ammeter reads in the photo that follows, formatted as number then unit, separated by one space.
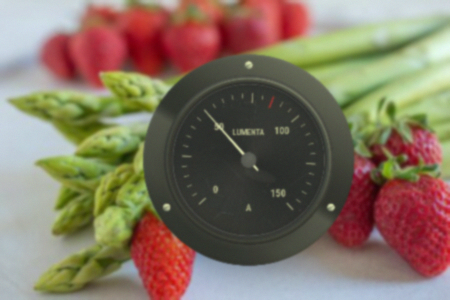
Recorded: 50 A
